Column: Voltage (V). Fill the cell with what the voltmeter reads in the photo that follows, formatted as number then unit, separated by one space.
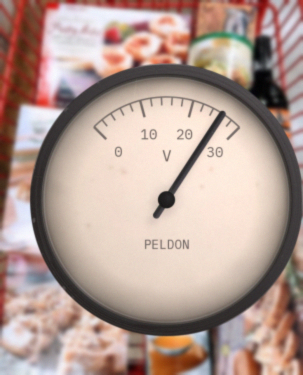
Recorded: 26 V
